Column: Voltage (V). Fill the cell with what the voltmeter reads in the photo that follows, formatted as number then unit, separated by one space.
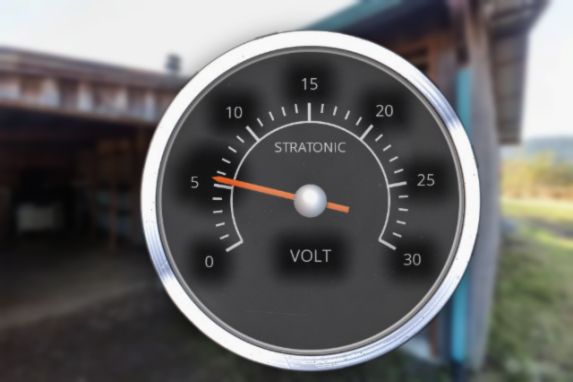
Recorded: 5.5 V
